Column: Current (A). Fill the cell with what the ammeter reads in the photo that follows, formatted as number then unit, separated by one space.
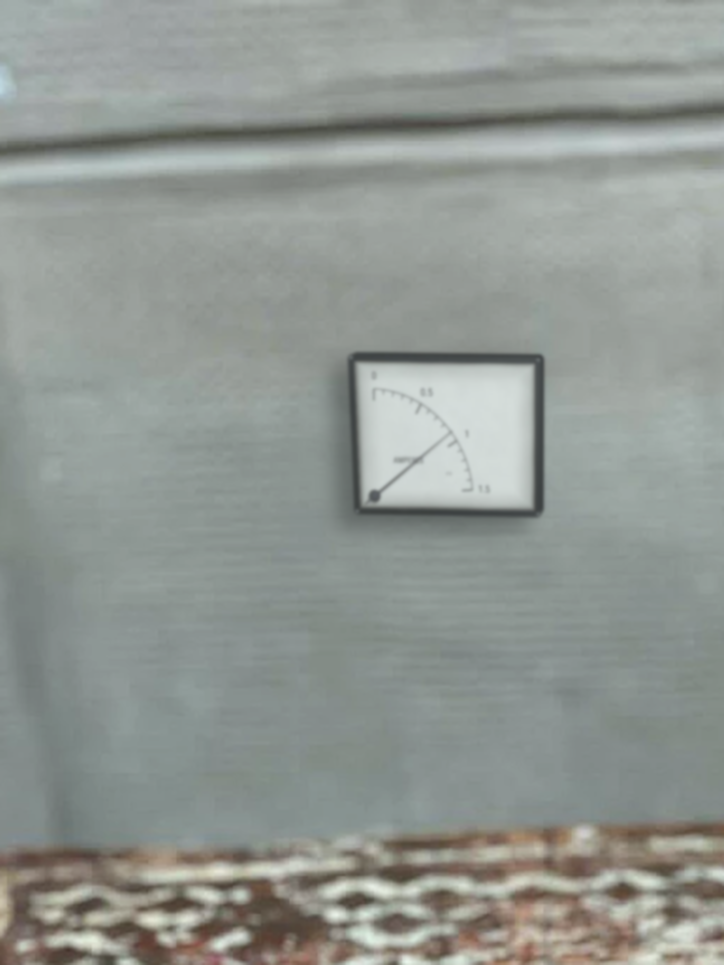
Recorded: 0.9 A
